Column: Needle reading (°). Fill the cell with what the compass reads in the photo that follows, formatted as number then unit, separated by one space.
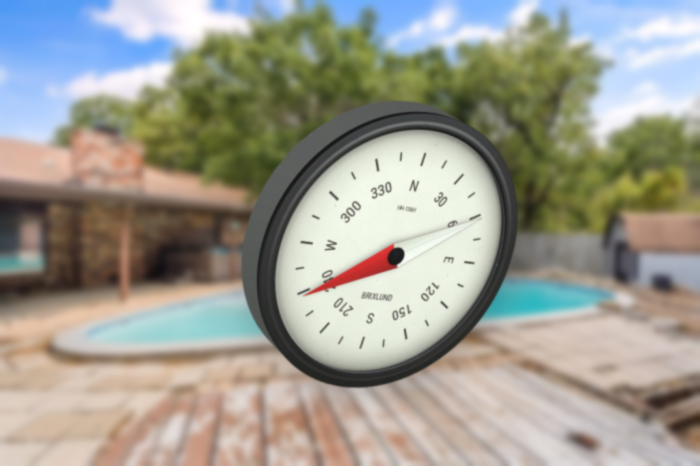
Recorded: 240 °
